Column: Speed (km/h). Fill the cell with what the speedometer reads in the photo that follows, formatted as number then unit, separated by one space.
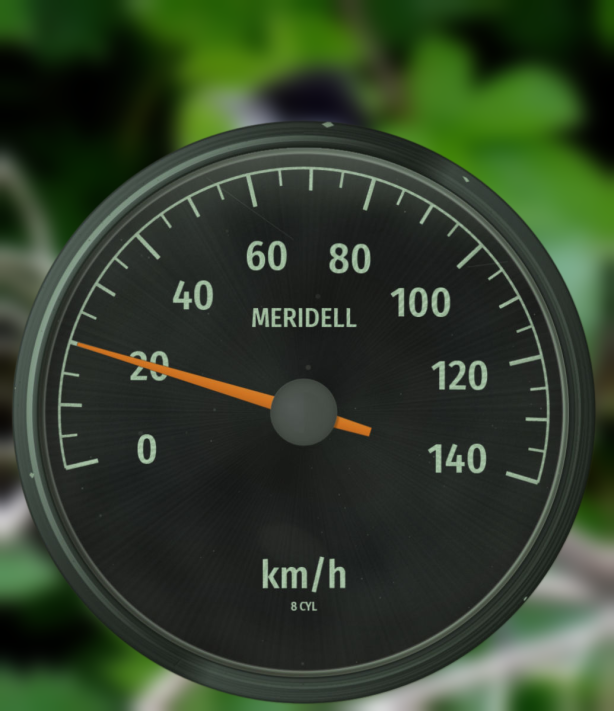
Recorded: 20 km/h
